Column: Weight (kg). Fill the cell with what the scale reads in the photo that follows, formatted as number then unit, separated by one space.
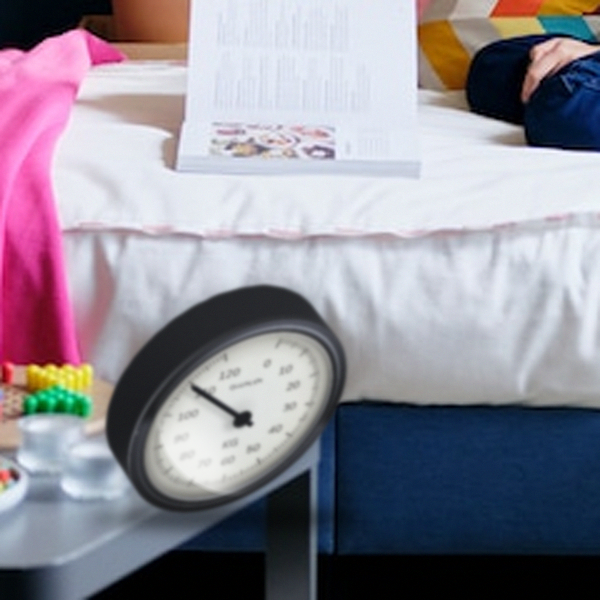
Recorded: 110 kg
